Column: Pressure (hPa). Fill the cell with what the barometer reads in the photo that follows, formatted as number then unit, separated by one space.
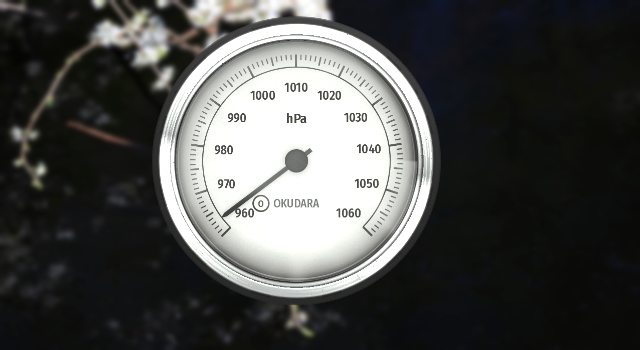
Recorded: 963 hPa
